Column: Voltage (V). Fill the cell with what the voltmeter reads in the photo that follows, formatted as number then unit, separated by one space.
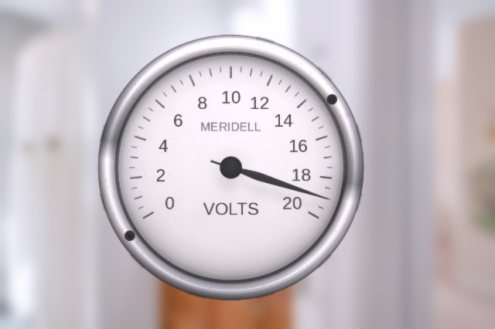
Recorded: 19 V
